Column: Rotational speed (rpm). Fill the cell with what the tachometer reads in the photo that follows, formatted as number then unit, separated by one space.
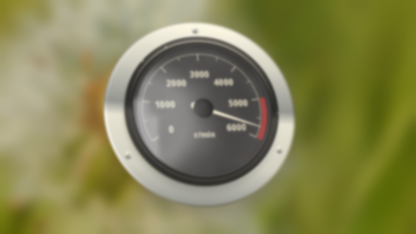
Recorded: 5750 rpm
